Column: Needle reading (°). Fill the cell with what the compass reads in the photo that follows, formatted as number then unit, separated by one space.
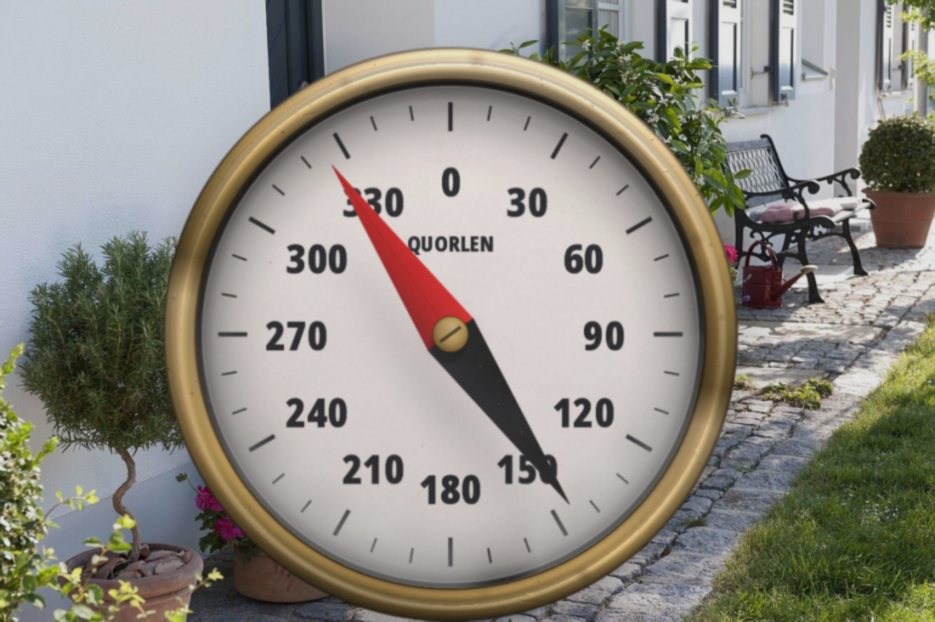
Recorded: 325 °
